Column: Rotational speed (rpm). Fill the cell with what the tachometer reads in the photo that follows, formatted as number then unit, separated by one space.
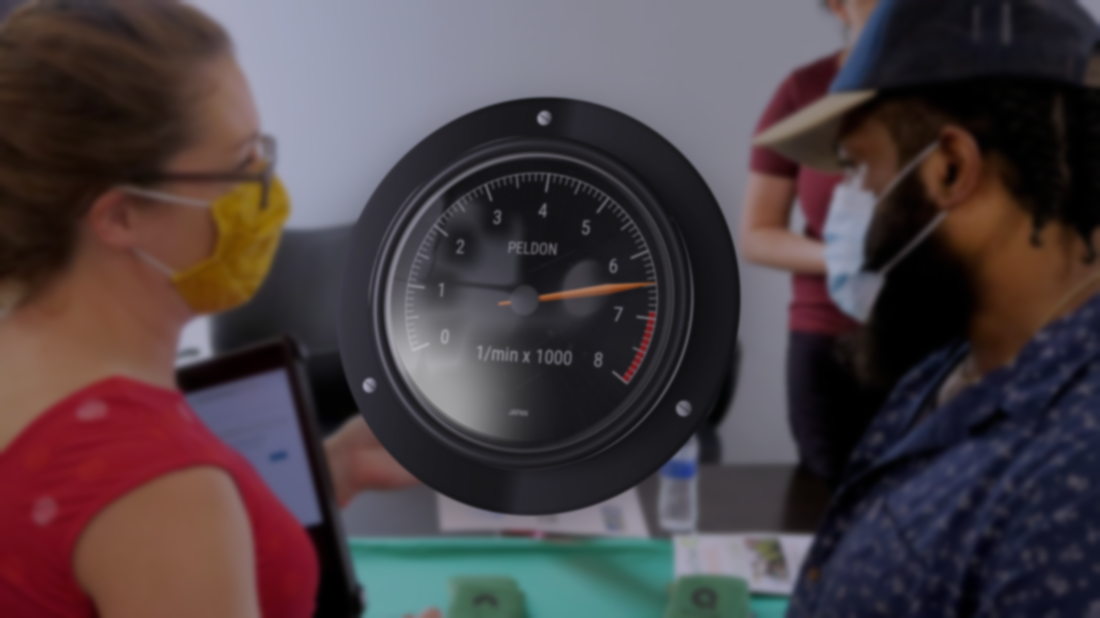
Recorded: 6500 rpm
